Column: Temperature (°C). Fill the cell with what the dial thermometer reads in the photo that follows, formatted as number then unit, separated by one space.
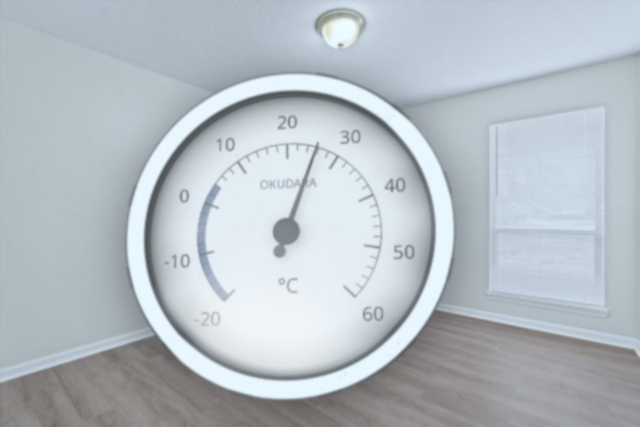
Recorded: 26 °C
